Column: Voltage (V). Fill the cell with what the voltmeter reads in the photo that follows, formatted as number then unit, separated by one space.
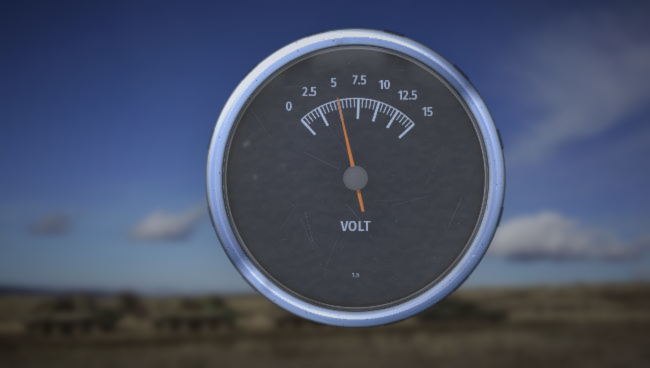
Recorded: 5 V
